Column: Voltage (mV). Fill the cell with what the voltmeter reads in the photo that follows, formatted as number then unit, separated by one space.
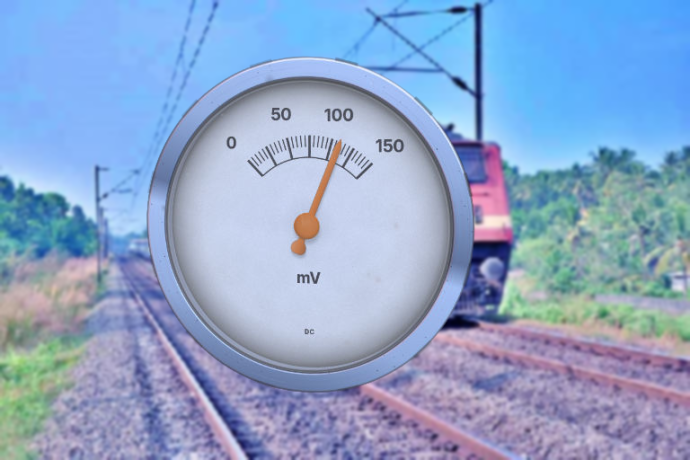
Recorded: 110 mV
